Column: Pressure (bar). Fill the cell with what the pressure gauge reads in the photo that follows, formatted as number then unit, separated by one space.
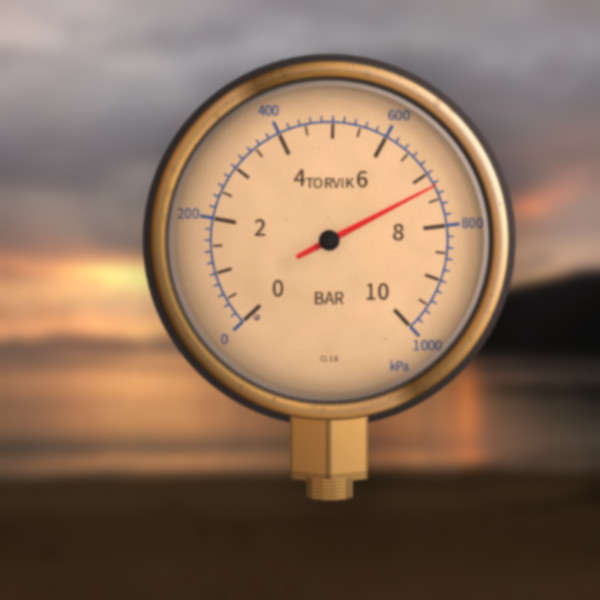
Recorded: 7.25 bar
